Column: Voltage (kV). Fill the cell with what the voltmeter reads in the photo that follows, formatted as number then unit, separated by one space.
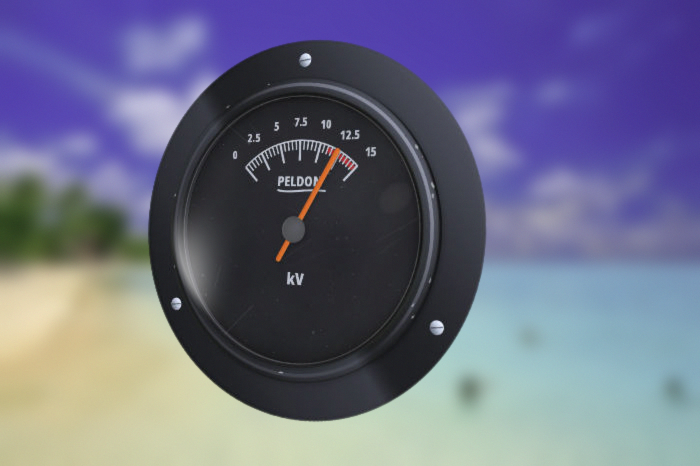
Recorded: 12.5 kV
